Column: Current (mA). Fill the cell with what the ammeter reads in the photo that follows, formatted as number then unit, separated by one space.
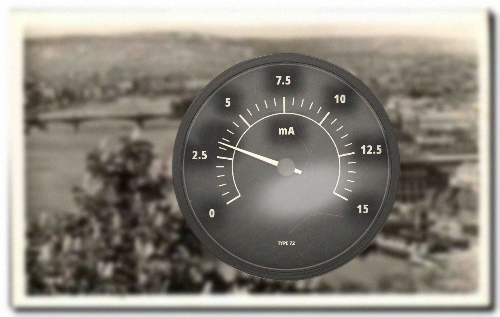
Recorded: 3.25 mA
